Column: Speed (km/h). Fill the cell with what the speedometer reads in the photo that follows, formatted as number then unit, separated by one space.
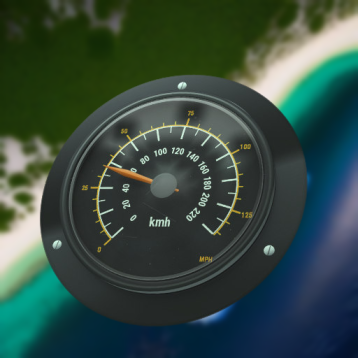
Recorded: 55 km/h
